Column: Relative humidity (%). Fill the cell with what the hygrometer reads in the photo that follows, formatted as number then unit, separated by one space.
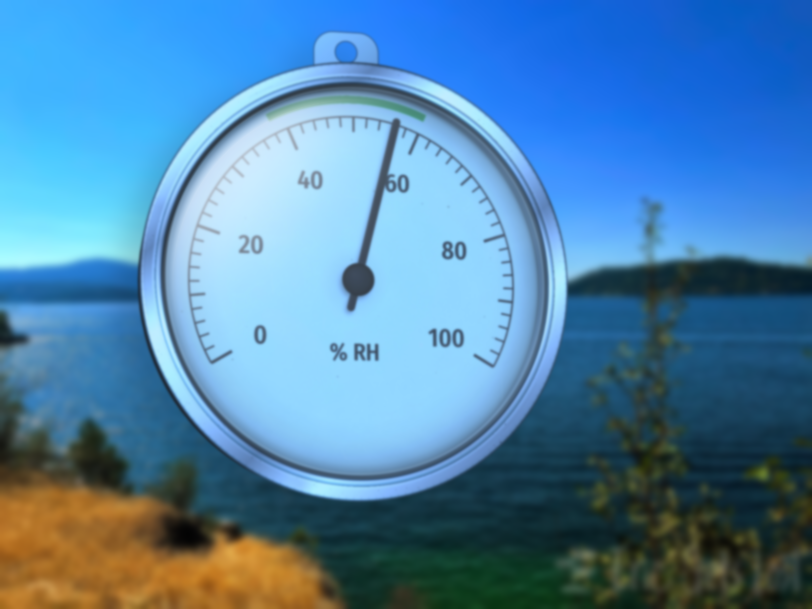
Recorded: 56 %
